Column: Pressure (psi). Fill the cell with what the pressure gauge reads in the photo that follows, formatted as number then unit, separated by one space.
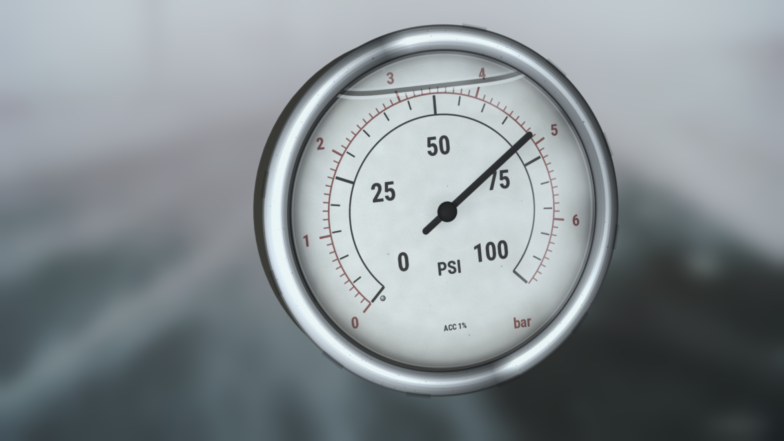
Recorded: 70 psi
